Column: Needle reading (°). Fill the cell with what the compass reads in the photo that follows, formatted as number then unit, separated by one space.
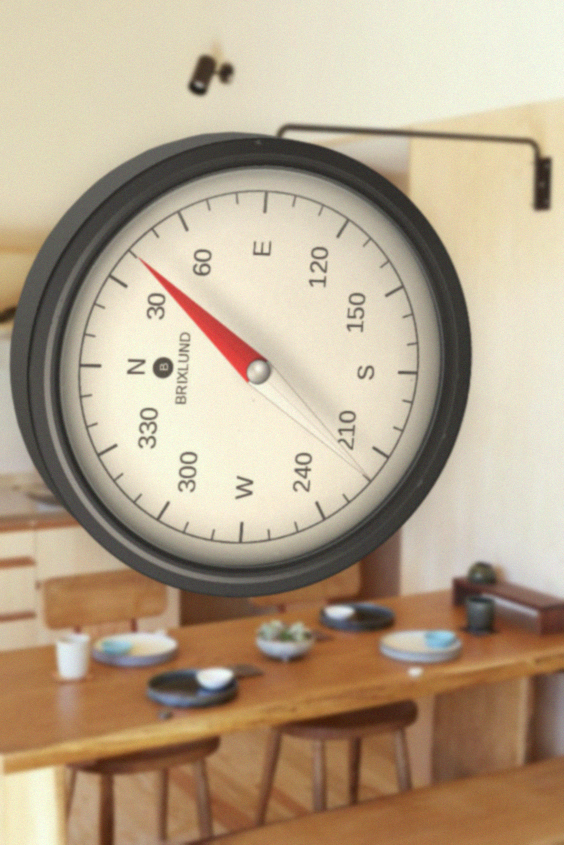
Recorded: 40 °
